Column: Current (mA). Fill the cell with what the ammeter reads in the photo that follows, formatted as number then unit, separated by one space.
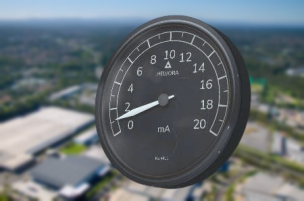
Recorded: 1 mA
